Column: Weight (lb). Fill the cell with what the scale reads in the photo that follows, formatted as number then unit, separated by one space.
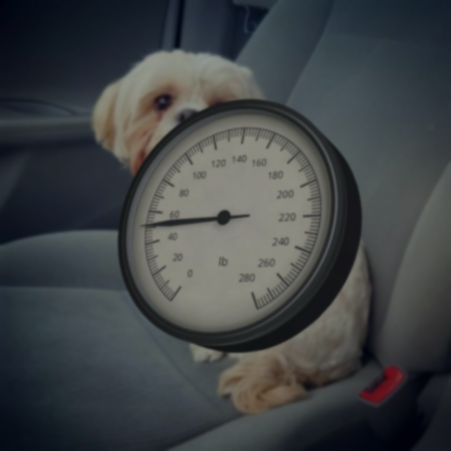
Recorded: 50 lb
